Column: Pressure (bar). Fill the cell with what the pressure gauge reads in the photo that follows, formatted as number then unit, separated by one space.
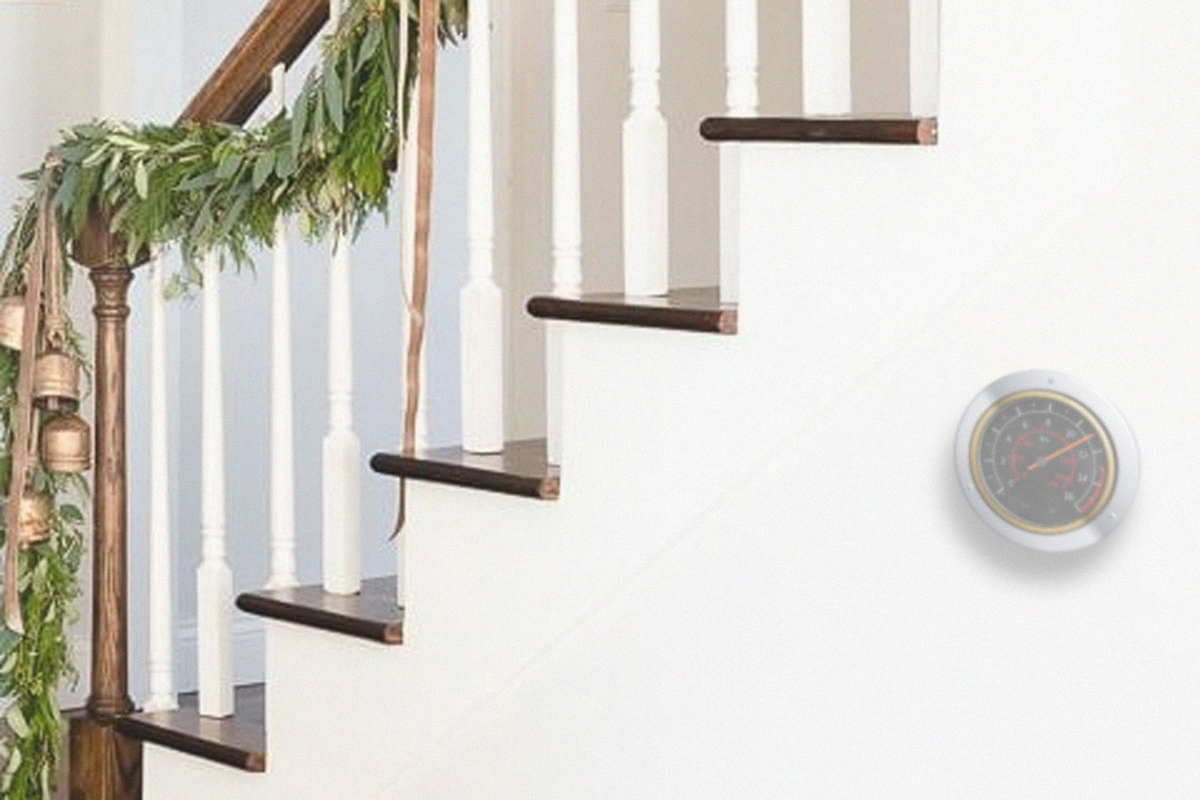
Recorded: 11 bar
